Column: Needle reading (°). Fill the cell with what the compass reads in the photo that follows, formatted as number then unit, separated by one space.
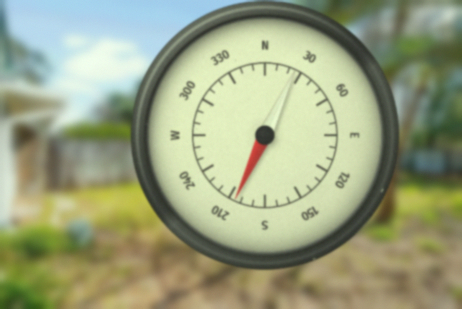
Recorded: 205 °
